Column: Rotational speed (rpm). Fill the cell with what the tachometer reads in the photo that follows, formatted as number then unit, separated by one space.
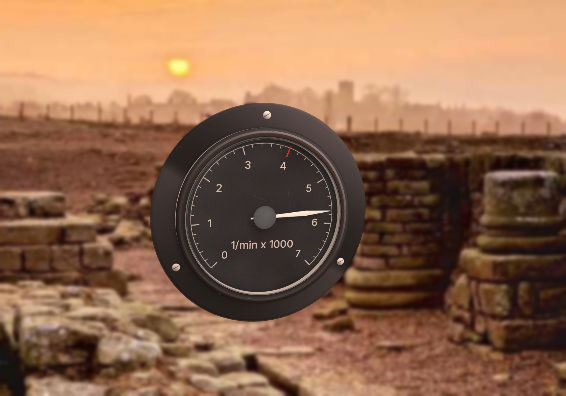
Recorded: 5700 rpm
